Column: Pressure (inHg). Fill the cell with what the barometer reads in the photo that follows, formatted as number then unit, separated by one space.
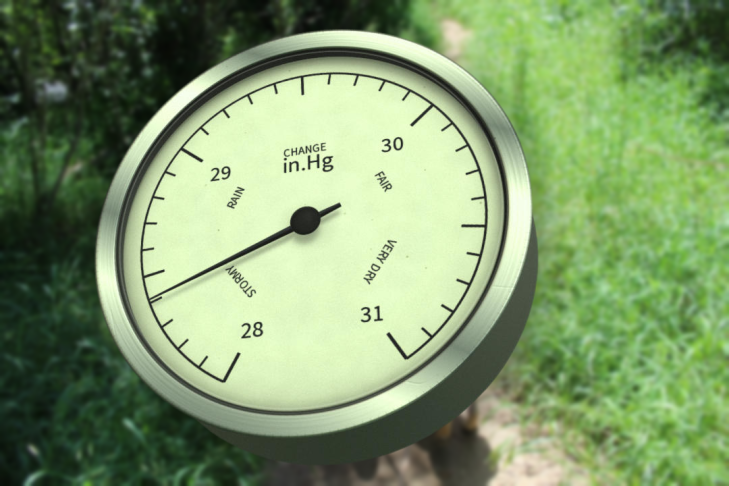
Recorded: 28.4 inHg
